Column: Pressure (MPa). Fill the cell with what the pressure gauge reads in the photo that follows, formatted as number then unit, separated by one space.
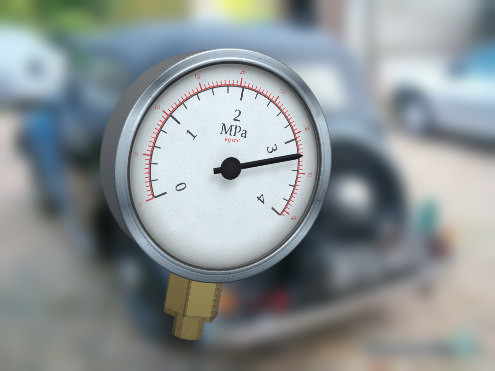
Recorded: 3.2 MPa
